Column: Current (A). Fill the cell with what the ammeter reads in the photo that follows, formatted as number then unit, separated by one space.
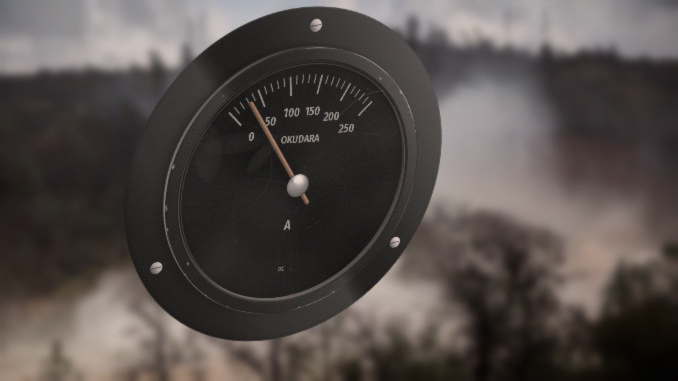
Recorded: 30 A
